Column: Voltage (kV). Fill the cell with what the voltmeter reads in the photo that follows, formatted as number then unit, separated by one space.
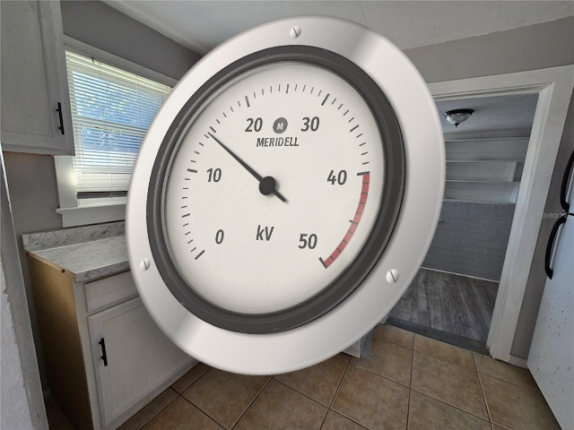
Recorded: 14.5 kV
